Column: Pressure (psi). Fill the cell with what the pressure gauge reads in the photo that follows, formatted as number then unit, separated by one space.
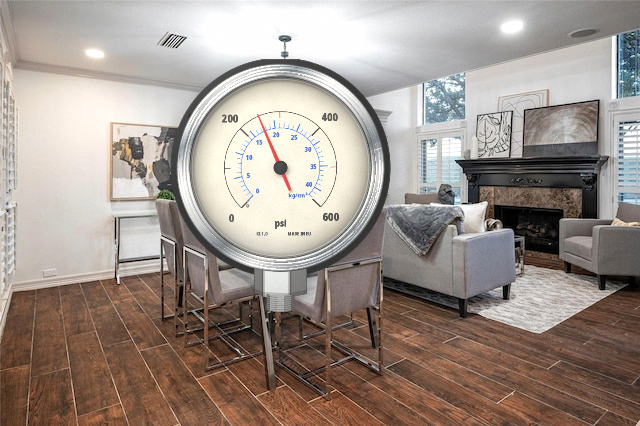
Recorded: 250 psi
